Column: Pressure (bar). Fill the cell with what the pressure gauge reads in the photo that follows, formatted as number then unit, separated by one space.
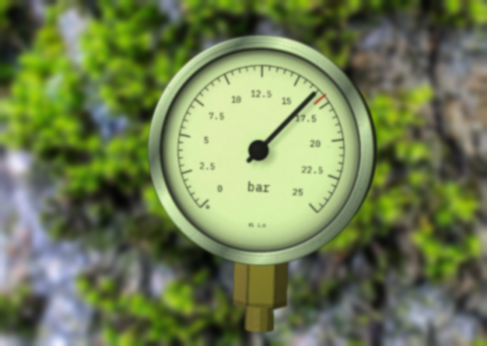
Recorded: 16.5 bar
